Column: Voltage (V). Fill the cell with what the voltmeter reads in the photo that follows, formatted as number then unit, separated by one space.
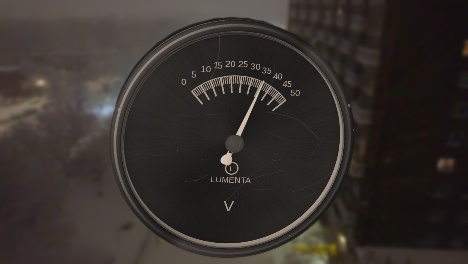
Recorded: 35 V
